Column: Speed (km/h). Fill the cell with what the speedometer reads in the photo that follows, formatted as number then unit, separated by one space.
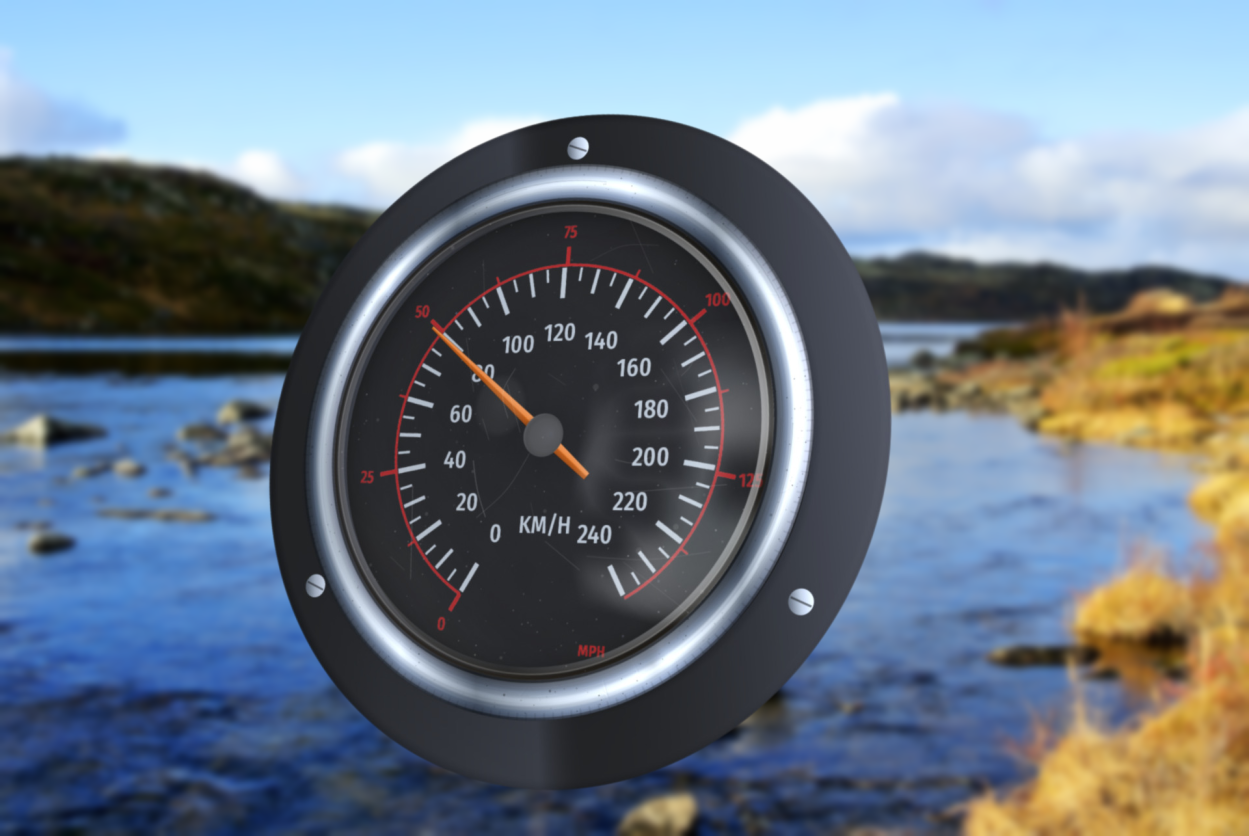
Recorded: 80 km/h
